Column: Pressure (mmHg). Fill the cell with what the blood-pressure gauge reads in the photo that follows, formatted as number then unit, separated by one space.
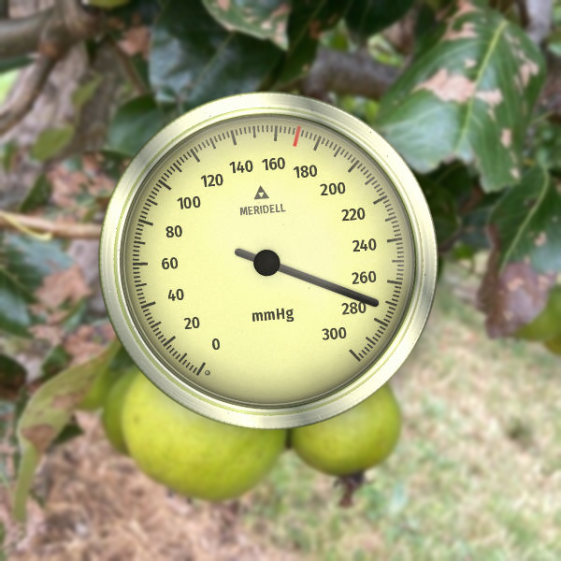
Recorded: 272 mmHg
